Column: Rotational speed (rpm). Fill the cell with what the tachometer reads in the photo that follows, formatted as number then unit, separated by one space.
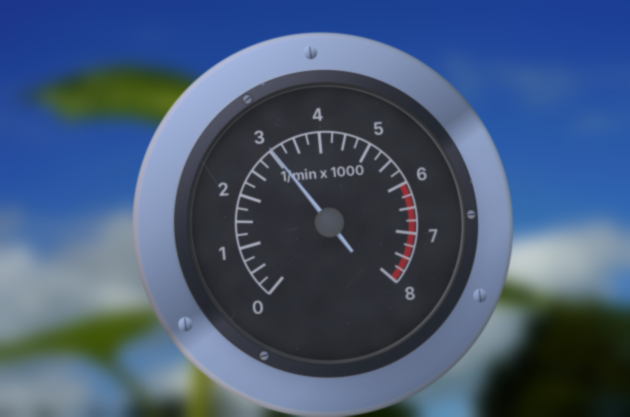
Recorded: 3000 rpm
